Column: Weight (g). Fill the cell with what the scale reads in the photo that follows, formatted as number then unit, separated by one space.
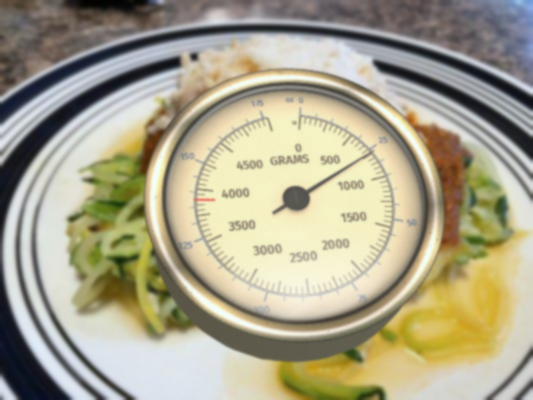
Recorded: 750 g
